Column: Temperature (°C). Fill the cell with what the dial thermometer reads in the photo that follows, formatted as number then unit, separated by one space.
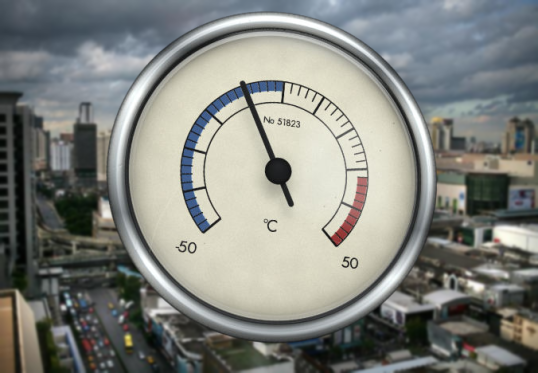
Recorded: -10 °C
